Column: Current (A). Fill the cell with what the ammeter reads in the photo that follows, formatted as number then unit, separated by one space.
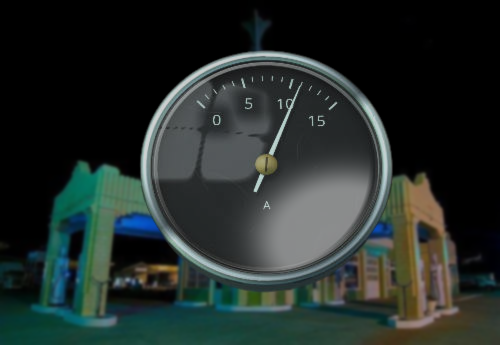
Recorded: 11 A
